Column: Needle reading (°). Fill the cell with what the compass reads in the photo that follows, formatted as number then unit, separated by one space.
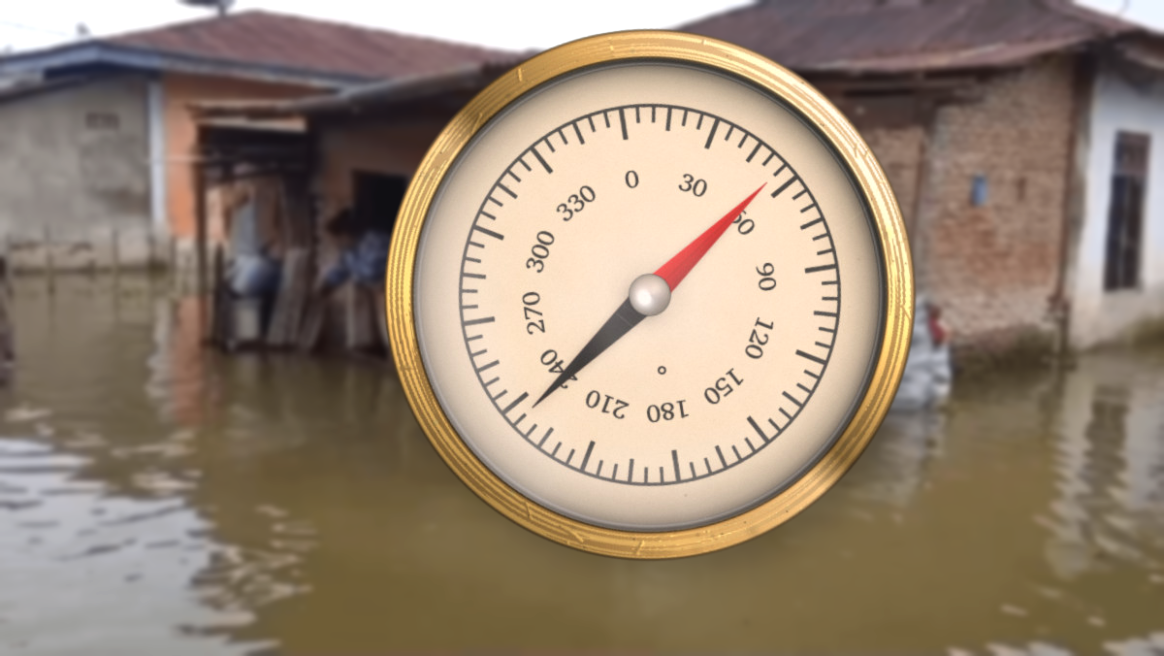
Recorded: 55 °
